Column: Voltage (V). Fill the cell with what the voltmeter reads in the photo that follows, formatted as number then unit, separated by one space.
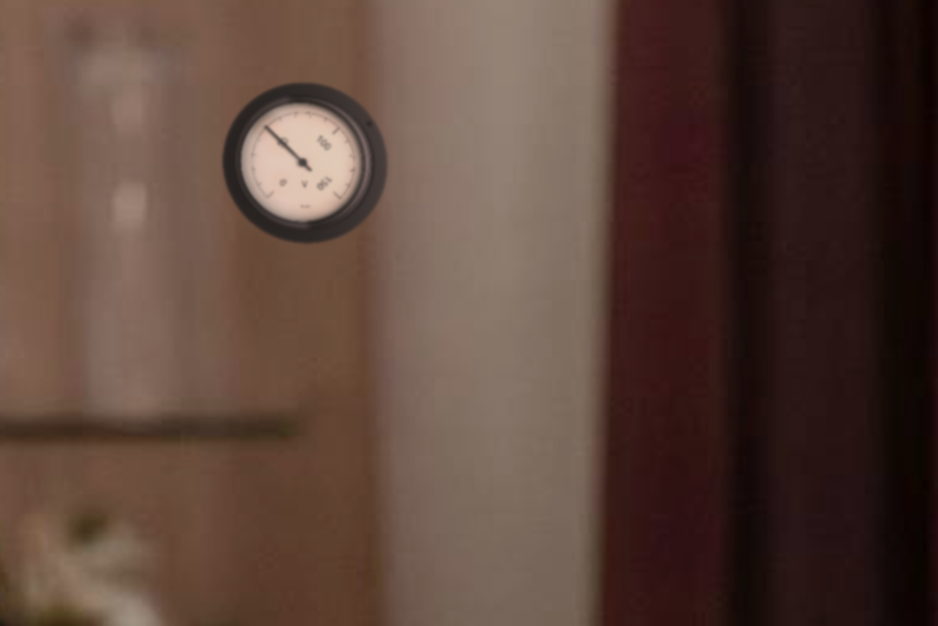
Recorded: 50 V
